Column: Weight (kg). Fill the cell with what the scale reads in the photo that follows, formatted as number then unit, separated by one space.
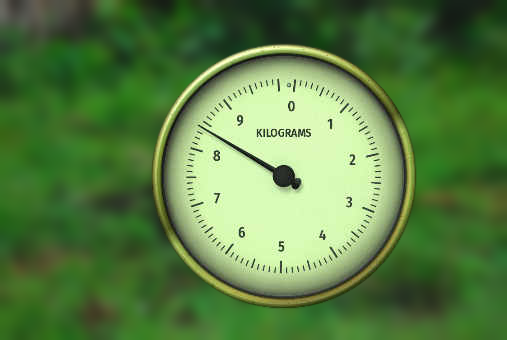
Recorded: 8.4 kg
